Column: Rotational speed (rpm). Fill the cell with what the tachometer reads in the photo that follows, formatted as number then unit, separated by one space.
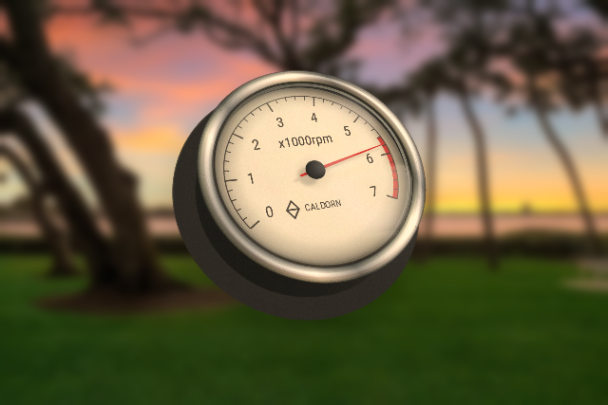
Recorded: 5800 rpm
